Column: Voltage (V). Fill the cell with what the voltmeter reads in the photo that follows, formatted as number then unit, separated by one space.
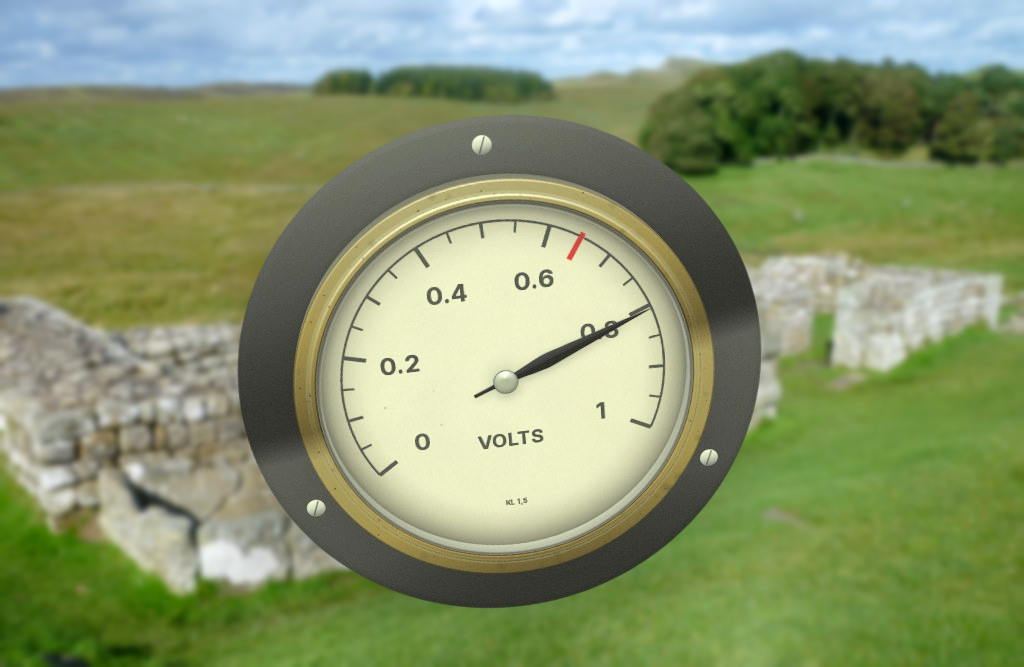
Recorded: 0.8 V
